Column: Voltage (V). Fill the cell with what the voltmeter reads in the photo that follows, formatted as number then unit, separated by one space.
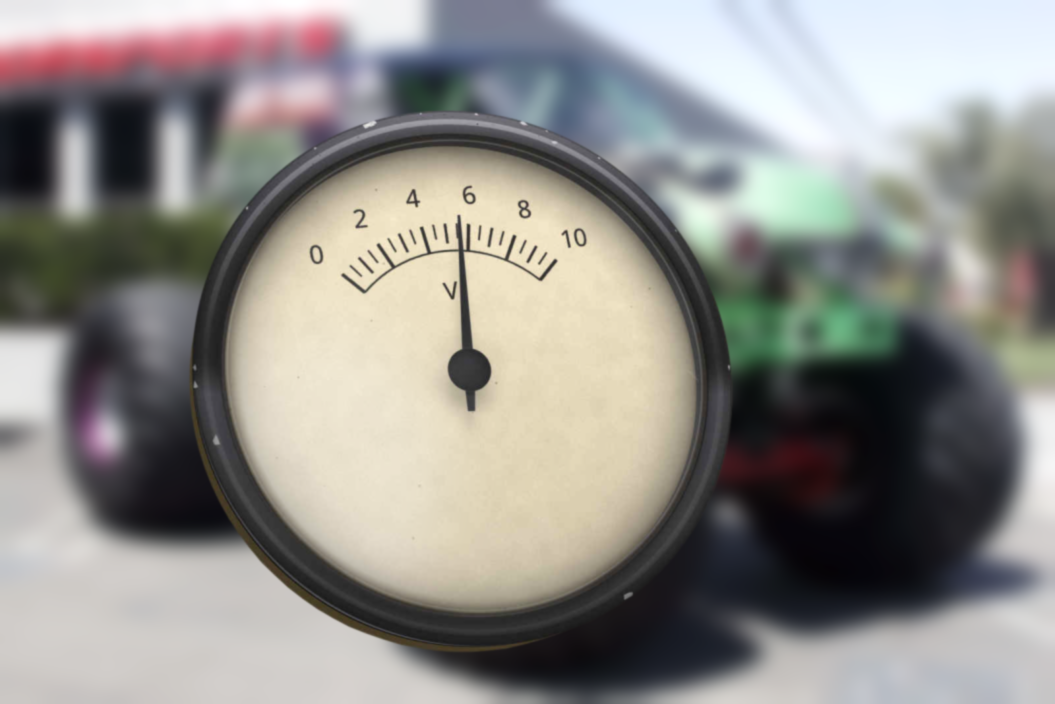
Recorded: 5.5 V
